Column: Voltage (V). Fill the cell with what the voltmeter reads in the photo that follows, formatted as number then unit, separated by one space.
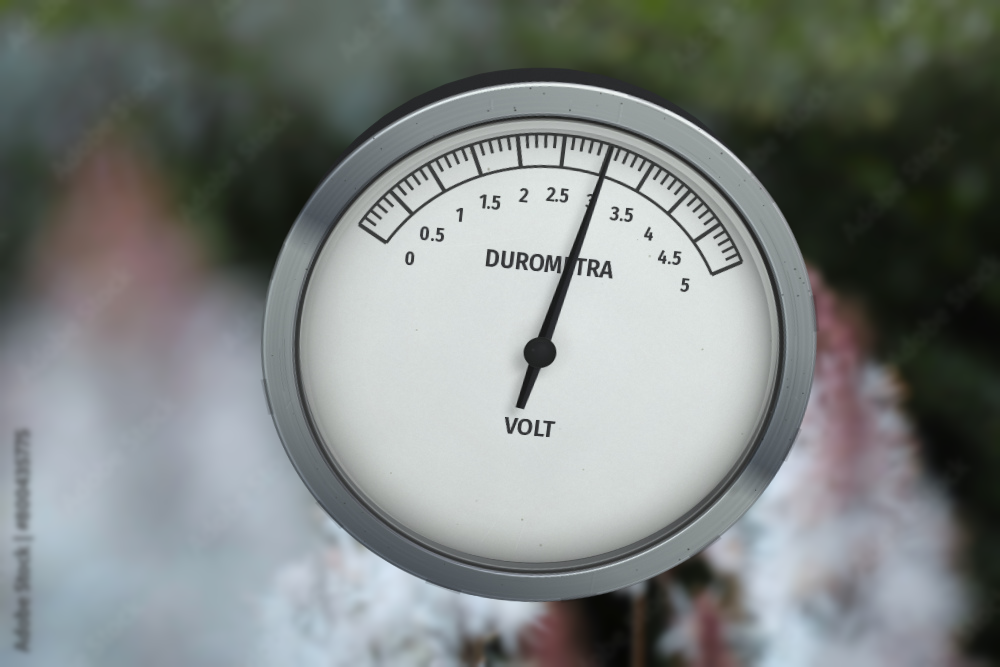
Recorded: 3 V
